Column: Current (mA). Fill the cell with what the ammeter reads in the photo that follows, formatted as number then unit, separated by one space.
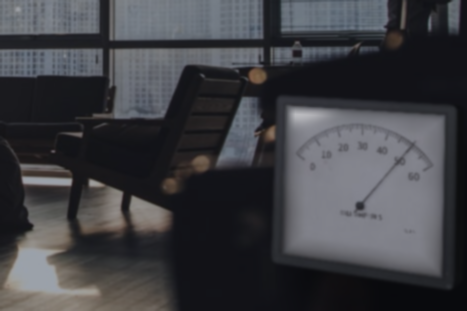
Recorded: 50 mA
